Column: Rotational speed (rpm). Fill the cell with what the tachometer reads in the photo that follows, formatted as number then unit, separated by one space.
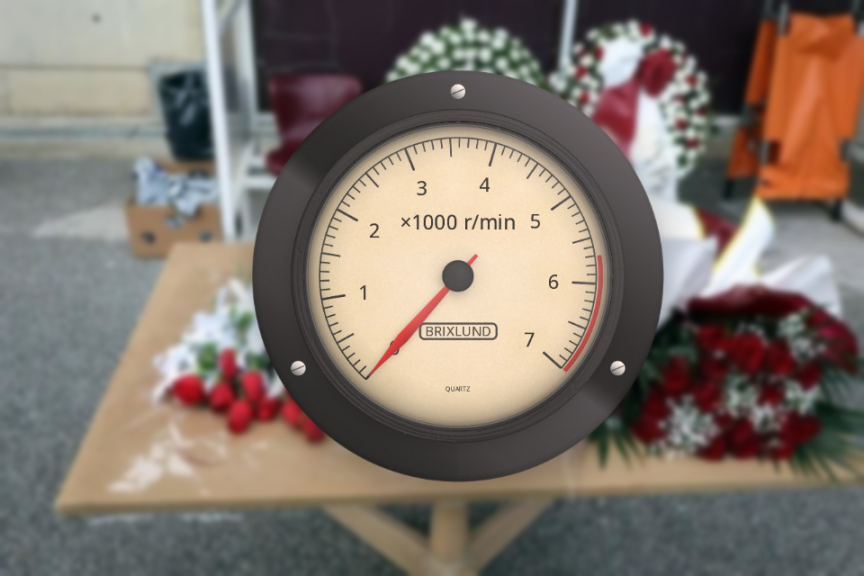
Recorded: 0 rpm
